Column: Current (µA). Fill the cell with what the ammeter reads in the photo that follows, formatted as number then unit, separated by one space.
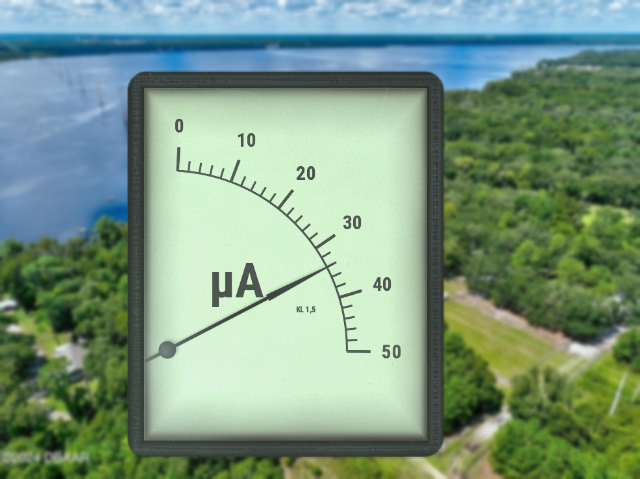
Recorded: 34 µA
